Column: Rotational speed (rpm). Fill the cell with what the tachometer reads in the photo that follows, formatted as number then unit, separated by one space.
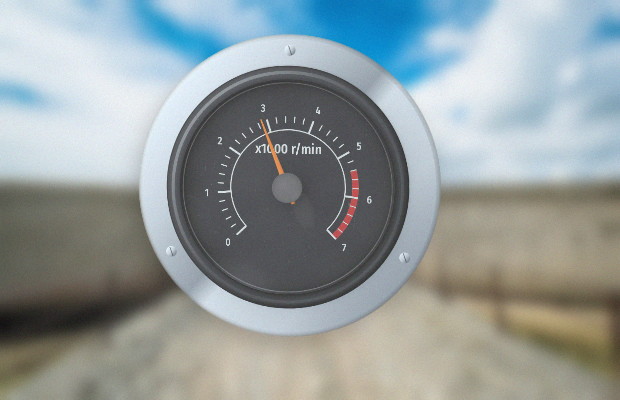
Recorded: 2900 rpm
